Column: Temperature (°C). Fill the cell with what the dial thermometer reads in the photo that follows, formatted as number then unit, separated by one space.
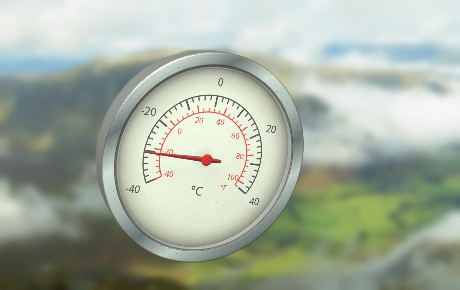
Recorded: -30 °C
